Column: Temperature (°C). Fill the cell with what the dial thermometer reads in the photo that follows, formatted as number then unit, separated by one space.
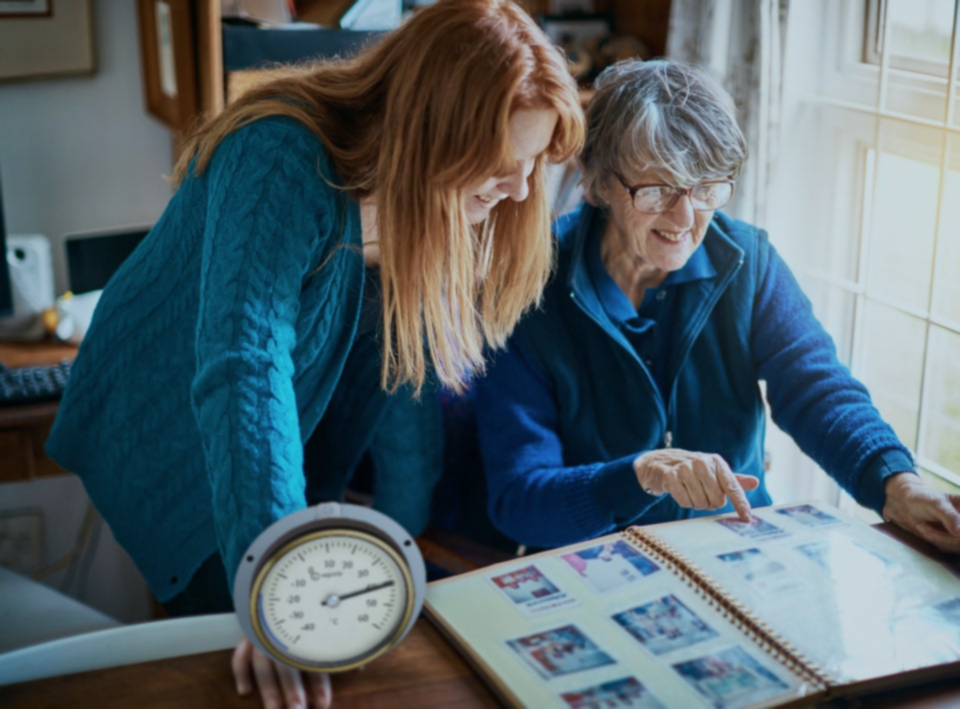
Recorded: 40 °C
